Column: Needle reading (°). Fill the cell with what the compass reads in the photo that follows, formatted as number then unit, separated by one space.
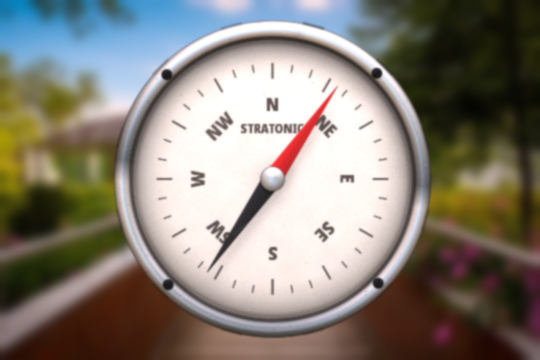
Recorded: 35 °
